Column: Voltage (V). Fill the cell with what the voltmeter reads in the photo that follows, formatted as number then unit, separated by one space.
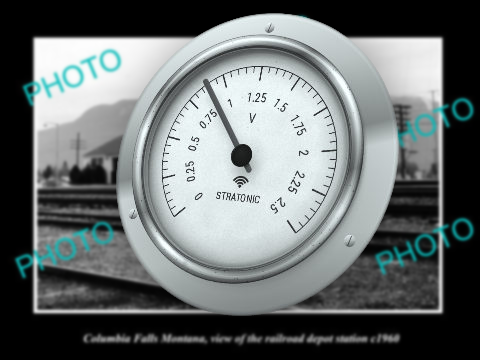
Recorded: 0.9 V
